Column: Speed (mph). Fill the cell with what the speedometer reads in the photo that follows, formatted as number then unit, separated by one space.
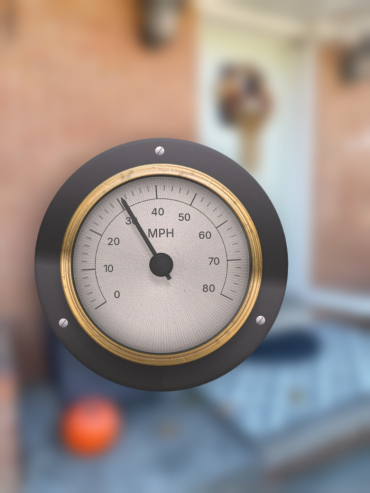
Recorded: 31 mph
